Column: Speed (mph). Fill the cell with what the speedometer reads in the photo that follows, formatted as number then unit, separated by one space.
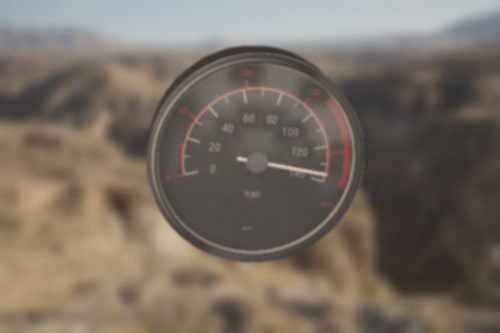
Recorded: 135 mph
